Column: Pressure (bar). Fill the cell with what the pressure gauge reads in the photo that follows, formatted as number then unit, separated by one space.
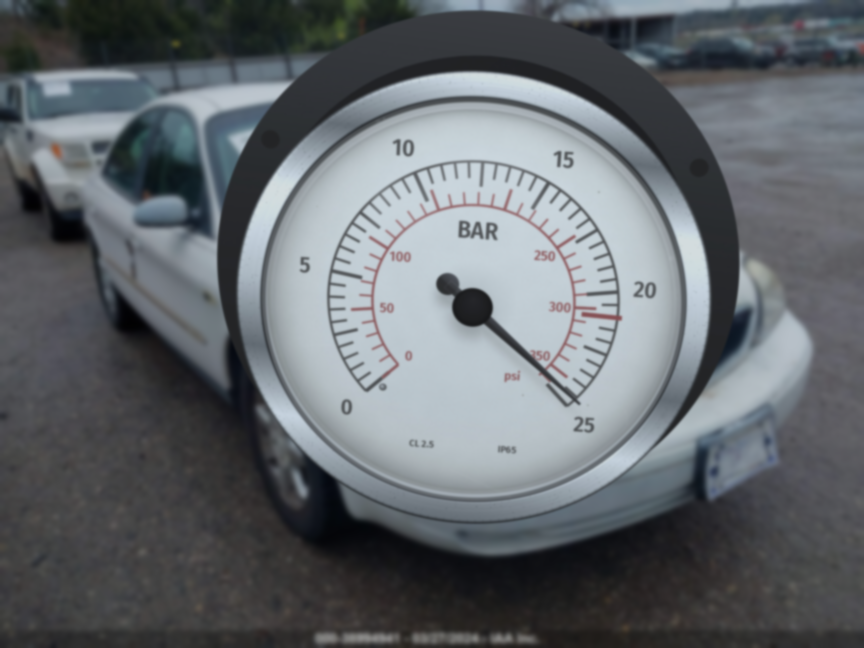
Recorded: 24.5 bar
